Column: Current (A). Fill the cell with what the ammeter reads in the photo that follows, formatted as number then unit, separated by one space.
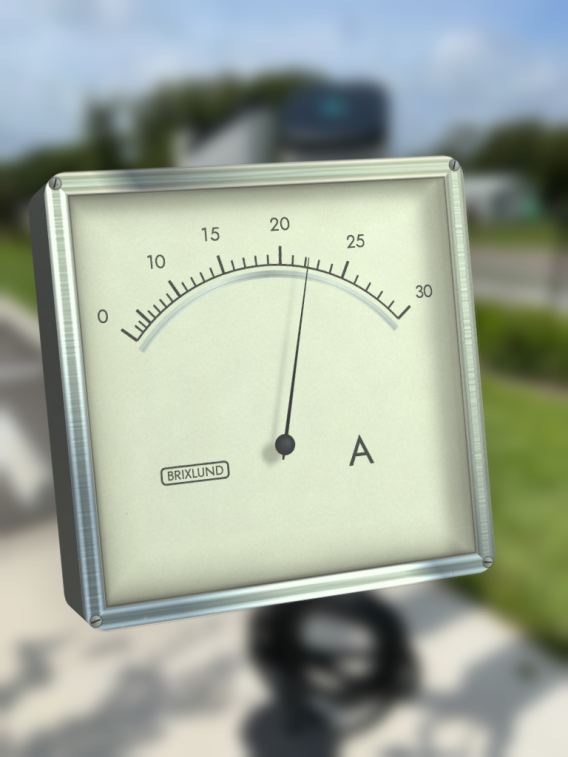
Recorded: 22 A
